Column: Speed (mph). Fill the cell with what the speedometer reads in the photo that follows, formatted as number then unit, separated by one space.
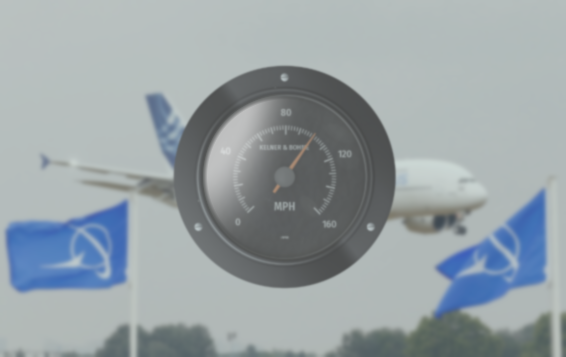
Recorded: 100 mph
